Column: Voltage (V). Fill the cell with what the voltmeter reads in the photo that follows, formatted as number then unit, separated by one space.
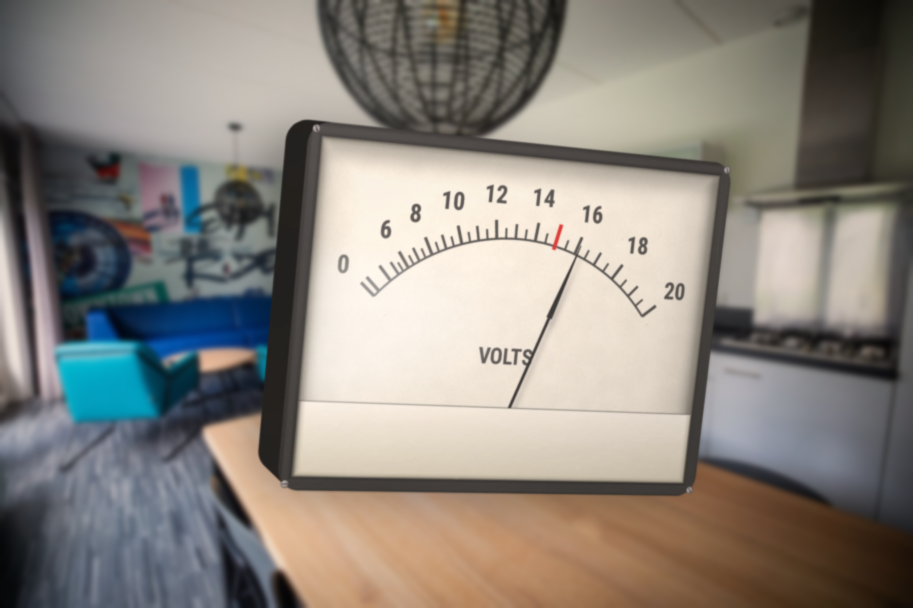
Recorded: 16 V
